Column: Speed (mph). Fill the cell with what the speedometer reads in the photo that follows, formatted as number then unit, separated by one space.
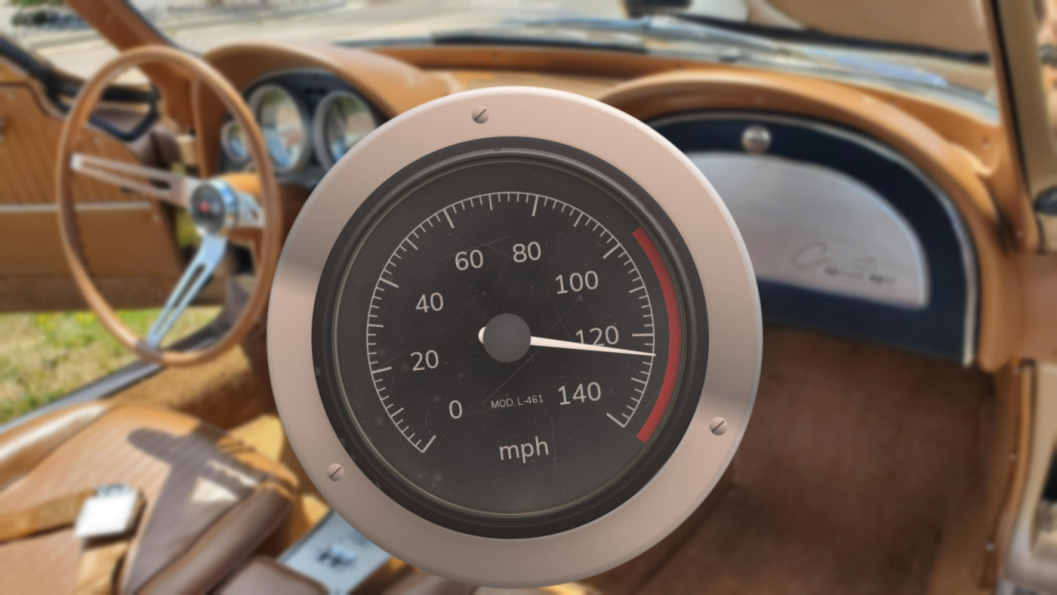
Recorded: 124 mph
